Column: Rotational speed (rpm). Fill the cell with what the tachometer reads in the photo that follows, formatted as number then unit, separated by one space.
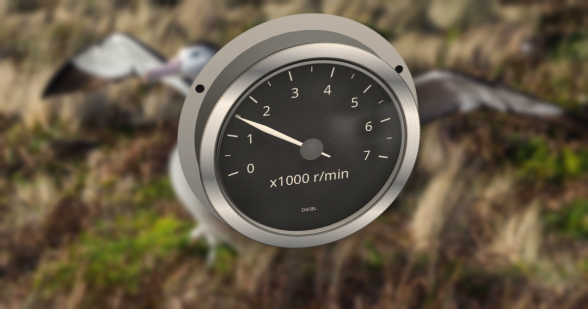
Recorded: 1500 rpm
